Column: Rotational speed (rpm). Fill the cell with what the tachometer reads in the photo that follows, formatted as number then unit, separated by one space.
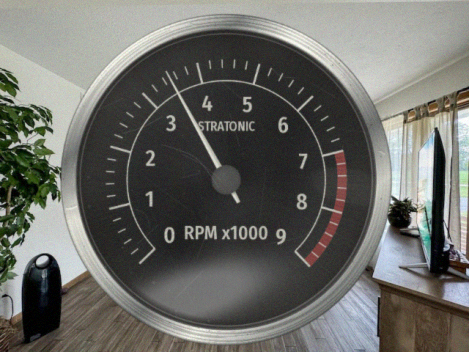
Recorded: 3500 rpm
